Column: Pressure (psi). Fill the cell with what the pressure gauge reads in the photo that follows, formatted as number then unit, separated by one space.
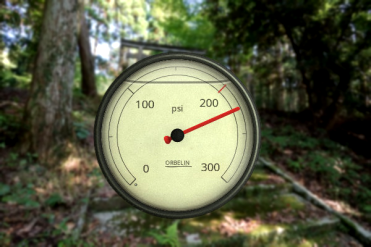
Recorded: 225 psi
